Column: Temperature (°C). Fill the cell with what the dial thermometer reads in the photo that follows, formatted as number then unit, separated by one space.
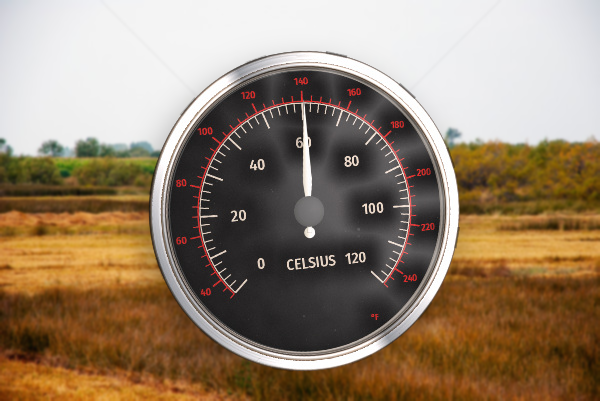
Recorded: 60 °C
